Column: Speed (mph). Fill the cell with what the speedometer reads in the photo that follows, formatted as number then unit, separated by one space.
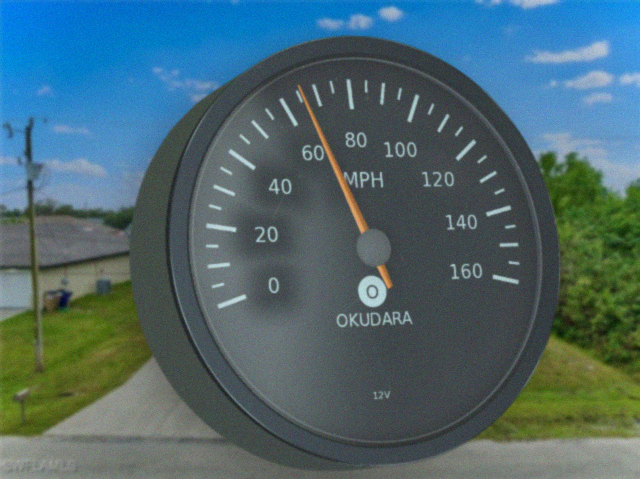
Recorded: 65 mph
